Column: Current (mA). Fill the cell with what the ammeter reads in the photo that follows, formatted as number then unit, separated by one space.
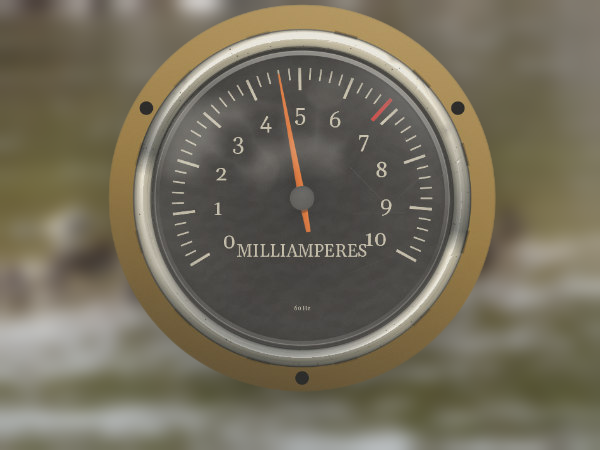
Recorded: 4.6 mA
